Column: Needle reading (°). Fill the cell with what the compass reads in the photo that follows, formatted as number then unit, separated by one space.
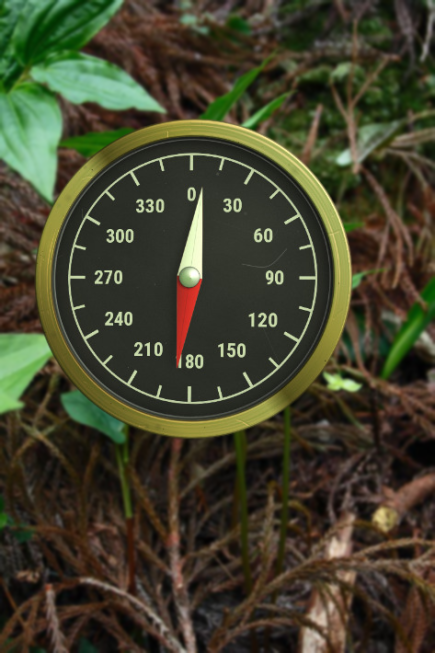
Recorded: 187.5 °
